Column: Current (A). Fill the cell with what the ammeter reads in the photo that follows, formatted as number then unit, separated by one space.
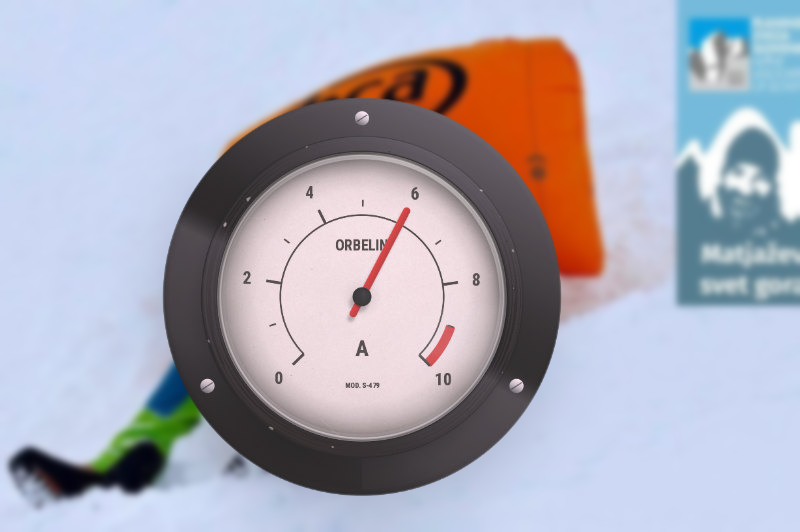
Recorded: 6 A
